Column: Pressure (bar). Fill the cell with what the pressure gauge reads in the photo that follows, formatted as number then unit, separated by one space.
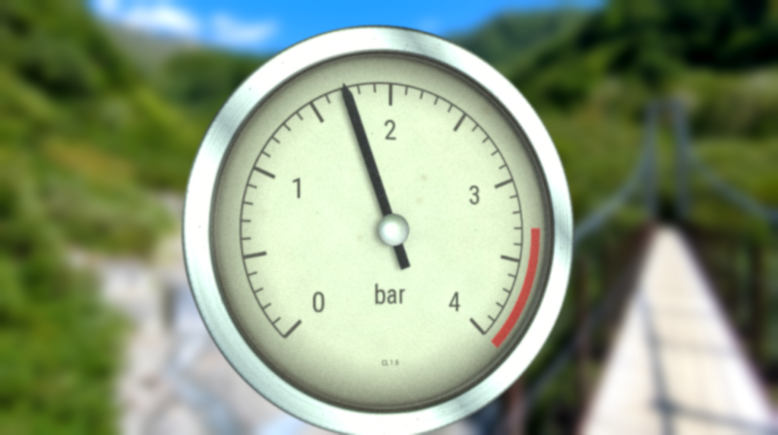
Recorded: 1.7 bar
